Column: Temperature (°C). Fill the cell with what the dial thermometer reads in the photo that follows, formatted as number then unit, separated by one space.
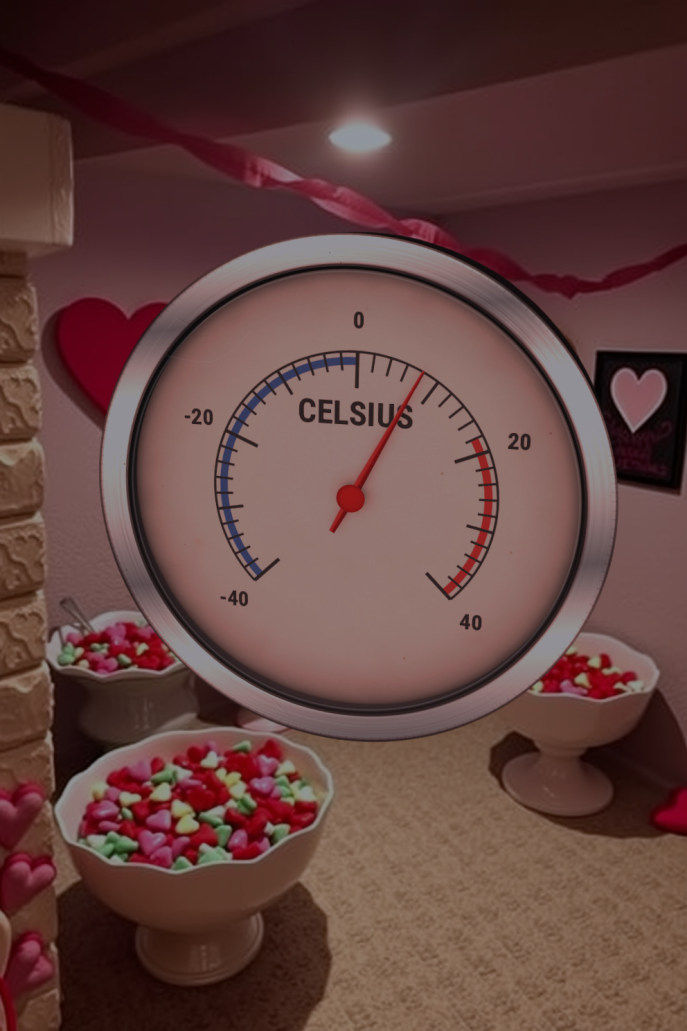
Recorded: 8 °C
